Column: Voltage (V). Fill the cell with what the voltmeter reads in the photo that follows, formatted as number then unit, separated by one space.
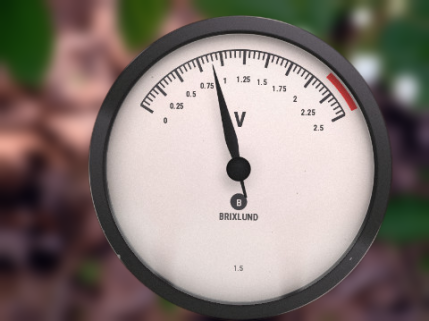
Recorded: 0.9 V
